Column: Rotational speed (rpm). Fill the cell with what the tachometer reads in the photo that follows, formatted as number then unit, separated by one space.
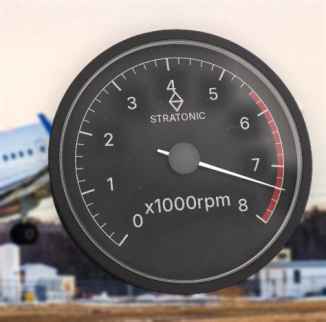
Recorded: 7400 rpm
